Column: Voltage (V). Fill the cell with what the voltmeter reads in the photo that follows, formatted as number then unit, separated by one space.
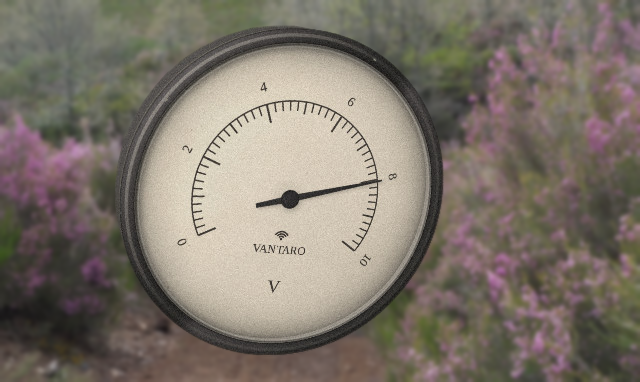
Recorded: 8 V
